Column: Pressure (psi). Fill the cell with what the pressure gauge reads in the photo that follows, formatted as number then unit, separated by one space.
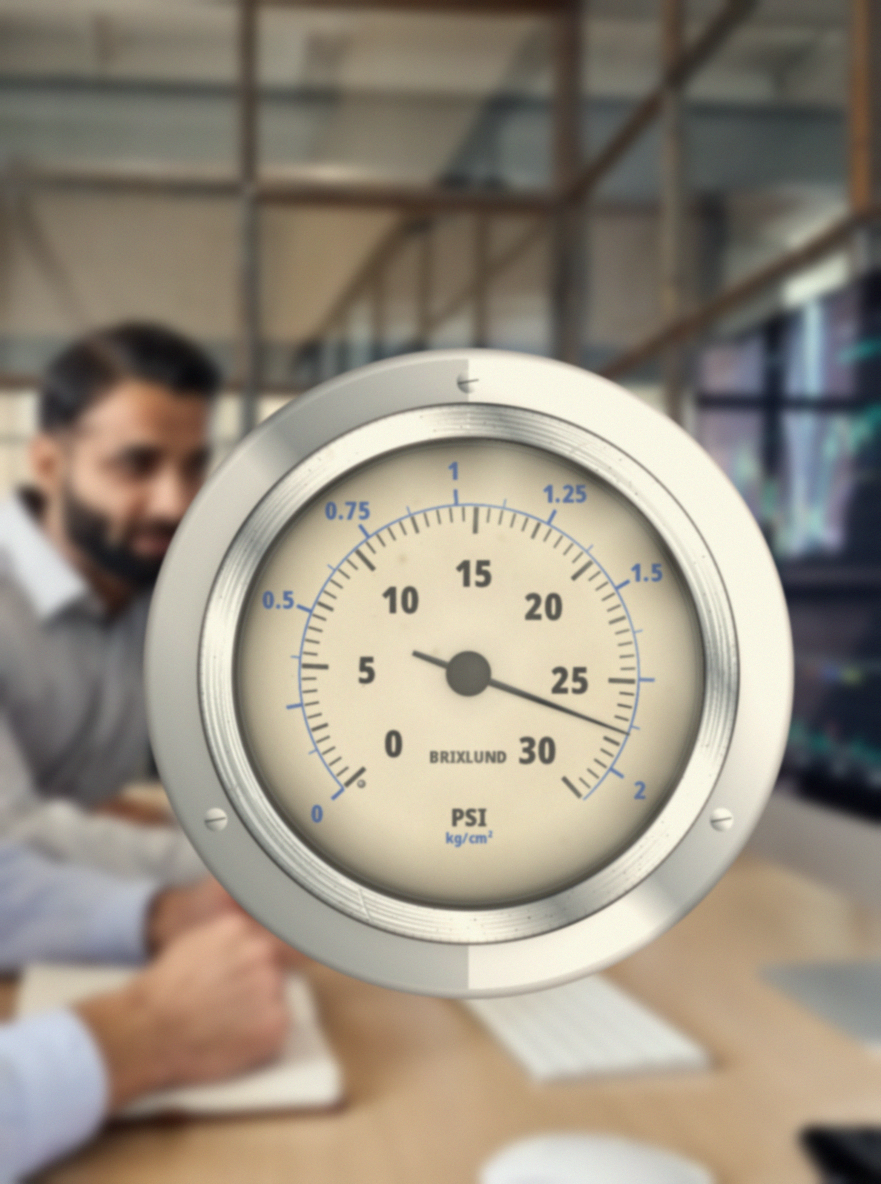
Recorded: 27 psi
